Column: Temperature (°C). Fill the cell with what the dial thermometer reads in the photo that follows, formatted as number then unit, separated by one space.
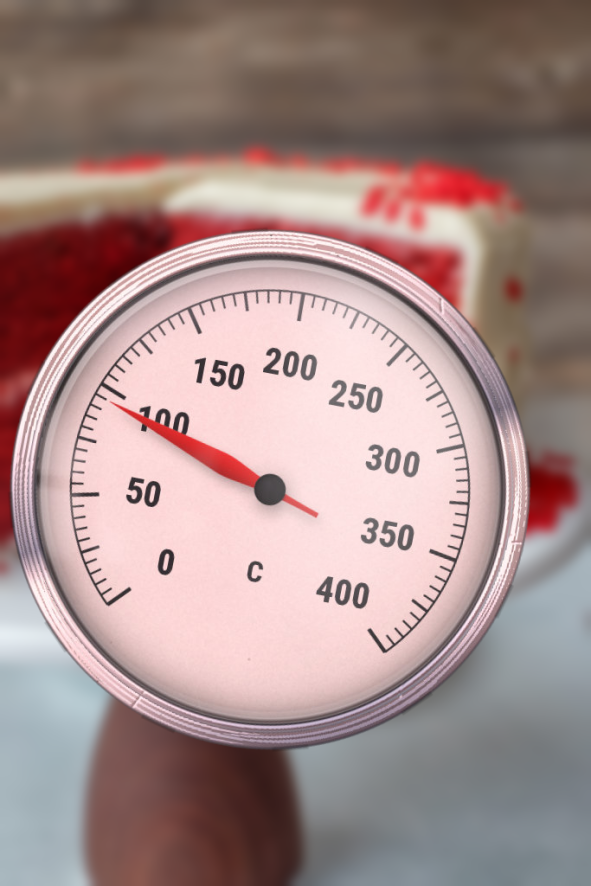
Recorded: 95 °C
